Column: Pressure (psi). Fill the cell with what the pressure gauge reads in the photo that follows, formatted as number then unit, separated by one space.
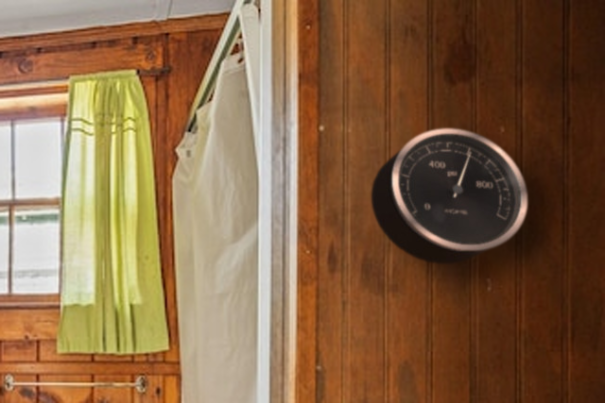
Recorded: 600 psi
